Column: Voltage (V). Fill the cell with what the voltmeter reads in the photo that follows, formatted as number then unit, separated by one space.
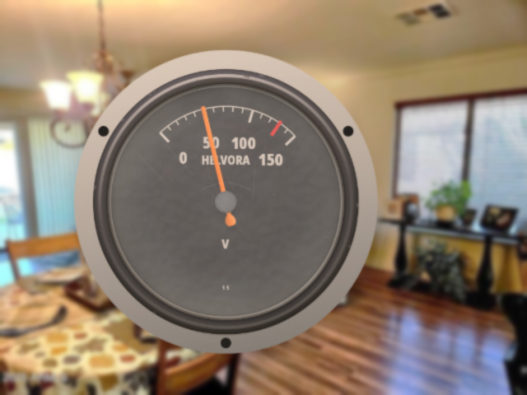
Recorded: 50 V
